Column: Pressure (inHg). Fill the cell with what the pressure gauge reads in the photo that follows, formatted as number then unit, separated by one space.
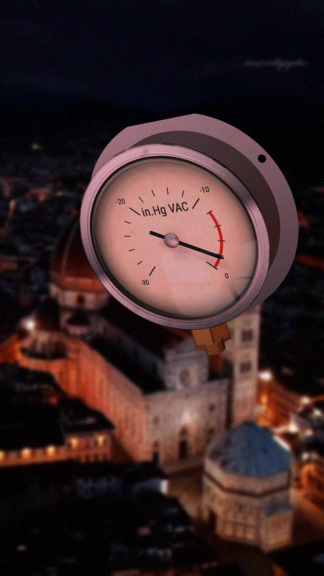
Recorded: -2 inHg
